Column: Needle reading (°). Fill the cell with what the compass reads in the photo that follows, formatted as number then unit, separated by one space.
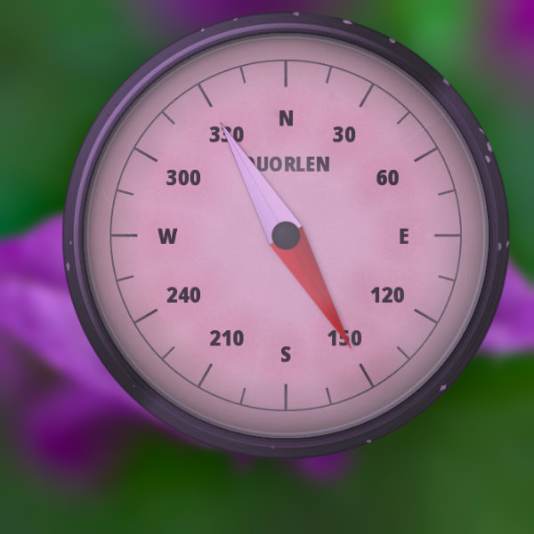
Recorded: 150 °
